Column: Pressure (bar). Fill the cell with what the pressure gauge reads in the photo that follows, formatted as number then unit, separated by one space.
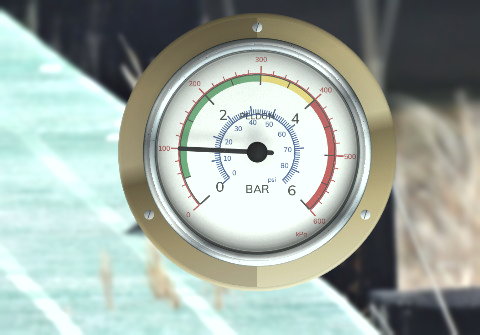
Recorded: 1 bar
